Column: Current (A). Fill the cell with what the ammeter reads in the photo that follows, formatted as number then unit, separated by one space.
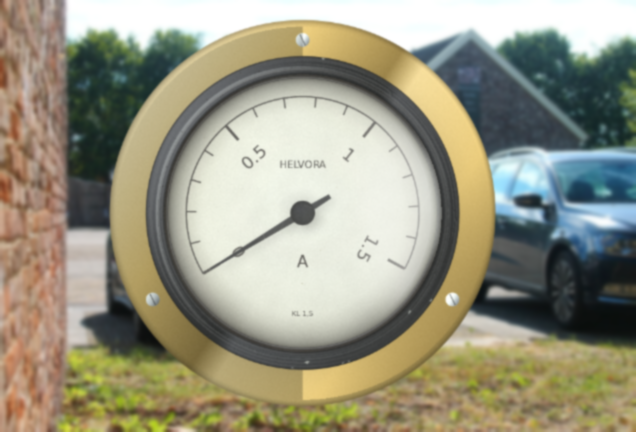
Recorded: 0 A
